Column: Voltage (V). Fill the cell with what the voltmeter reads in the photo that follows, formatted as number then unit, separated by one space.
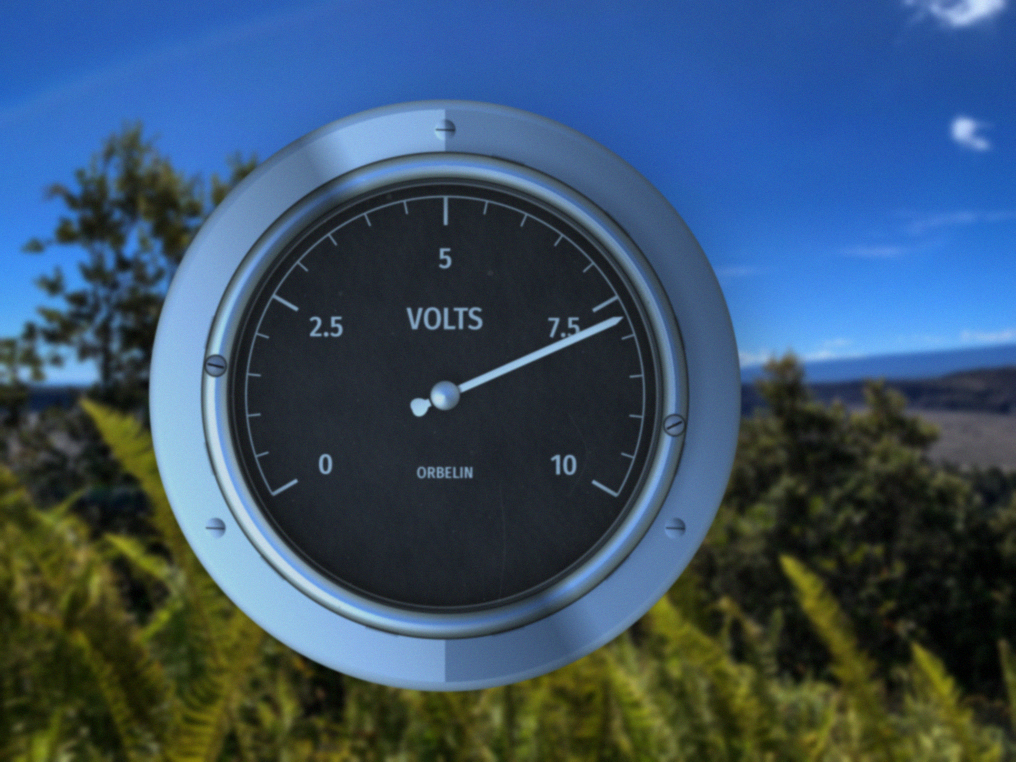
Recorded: 7.75 V
